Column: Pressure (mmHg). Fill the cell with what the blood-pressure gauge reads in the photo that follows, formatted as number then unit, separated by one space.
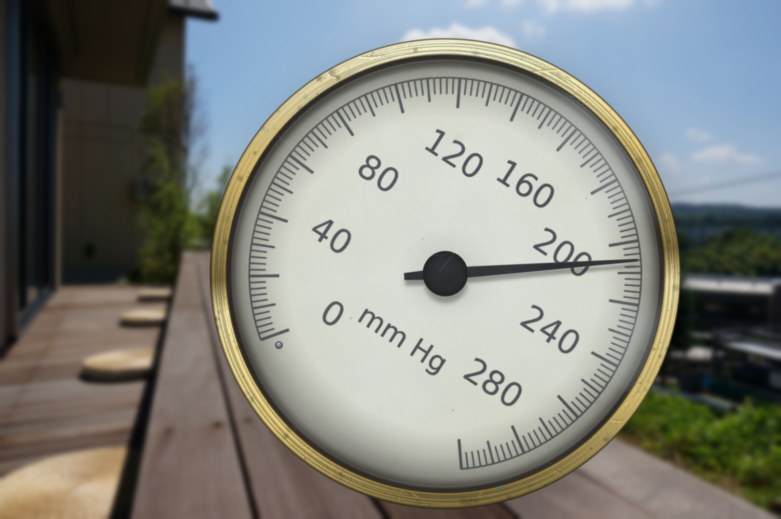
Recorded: 206 mmHg
